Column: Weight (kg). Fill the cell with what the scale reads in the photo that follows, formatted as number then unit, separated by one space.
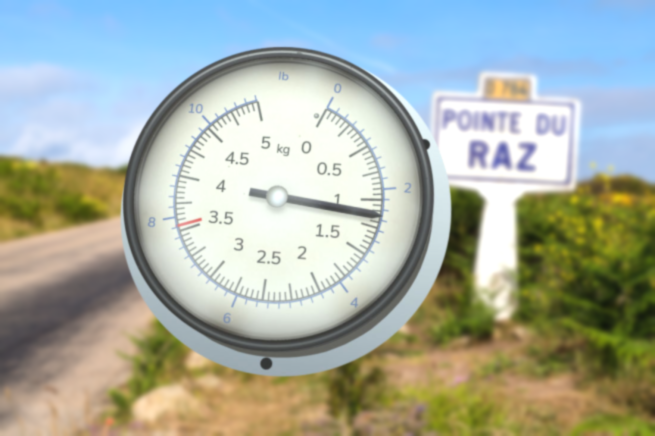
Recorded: 1.15 kg
